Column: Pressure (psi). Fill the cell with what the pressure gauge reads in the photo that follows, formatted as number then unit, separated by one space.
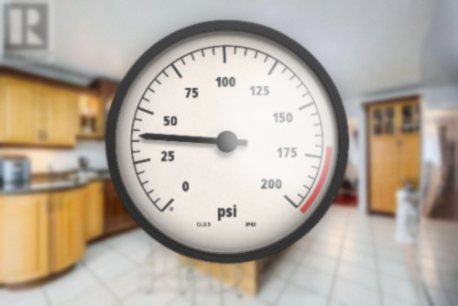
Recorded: 37.5 psi
